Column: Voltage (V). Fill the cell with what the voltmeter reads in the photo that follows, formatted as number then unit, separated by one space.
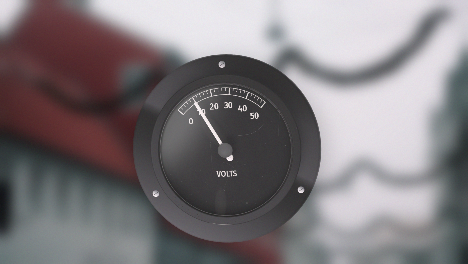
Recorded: 10 V
